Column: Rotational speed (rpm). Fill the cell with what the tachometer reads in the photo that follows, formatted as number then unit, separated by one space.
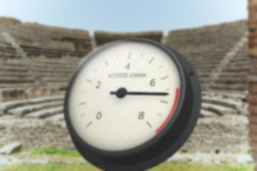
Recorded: 6750 rpm
